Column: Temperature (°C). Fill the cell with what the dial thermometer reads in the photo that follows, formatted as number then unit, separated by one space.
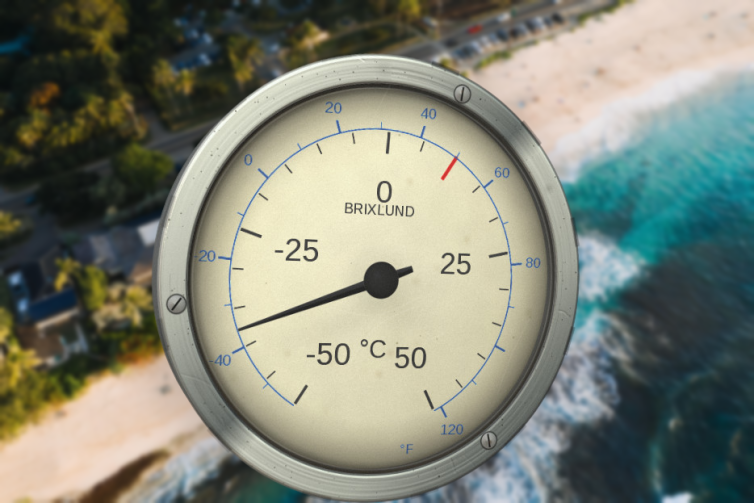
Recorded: -37.5 °C
